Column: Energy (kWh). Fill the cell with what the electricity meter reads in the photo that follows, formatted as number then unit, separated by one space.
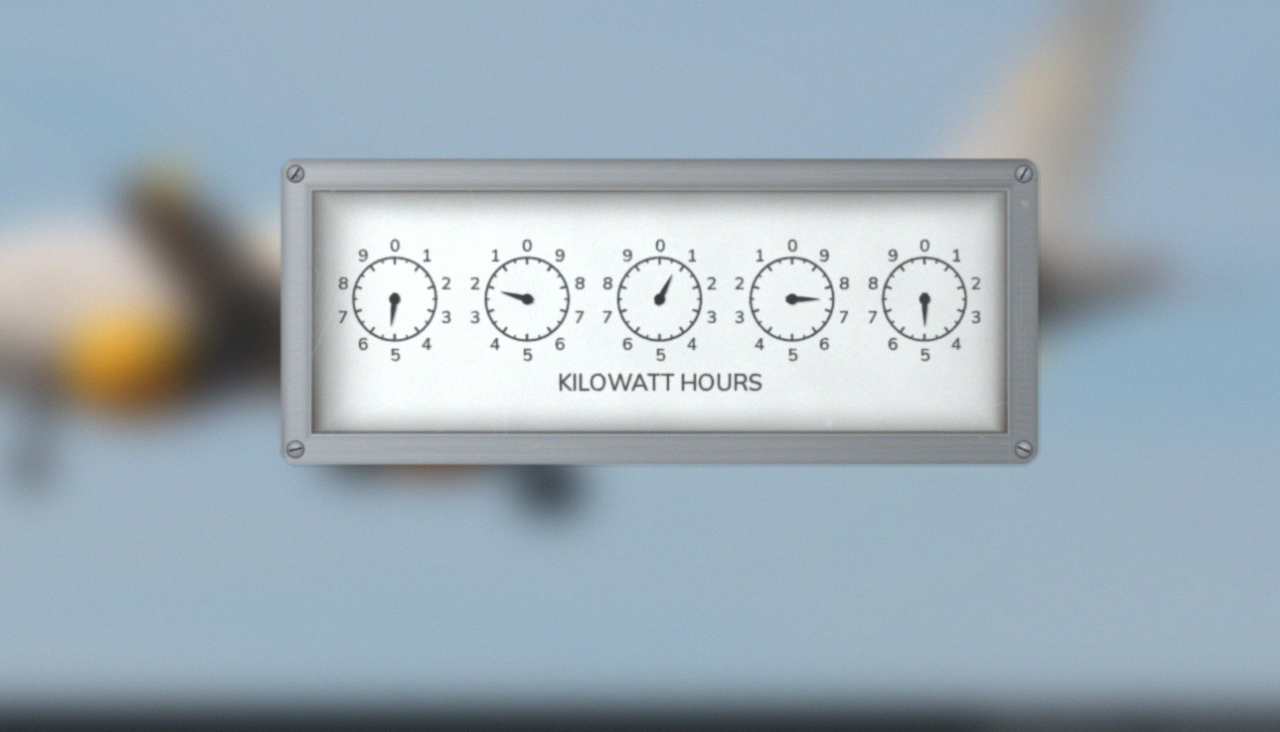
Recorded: 52075 kWh
